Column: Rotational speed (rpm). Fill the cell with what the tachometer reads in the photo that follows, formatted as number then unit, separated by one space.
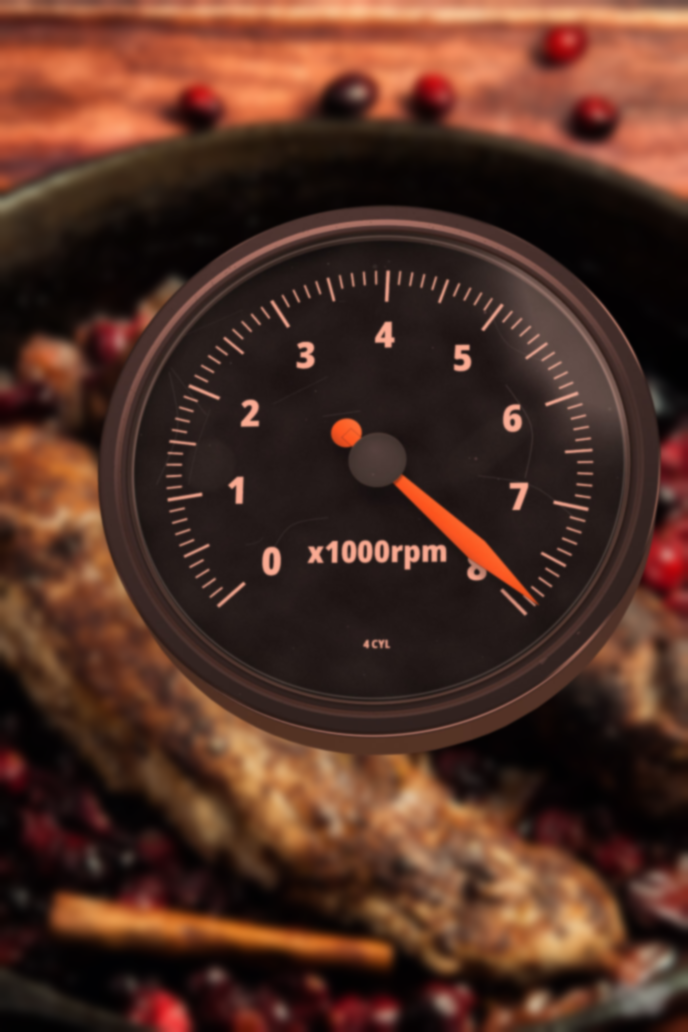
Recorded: 7900 rpm
